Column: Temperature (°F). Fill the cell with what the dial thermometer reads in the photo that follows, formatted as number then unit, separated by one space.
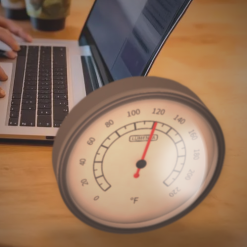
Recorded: 120 °F
